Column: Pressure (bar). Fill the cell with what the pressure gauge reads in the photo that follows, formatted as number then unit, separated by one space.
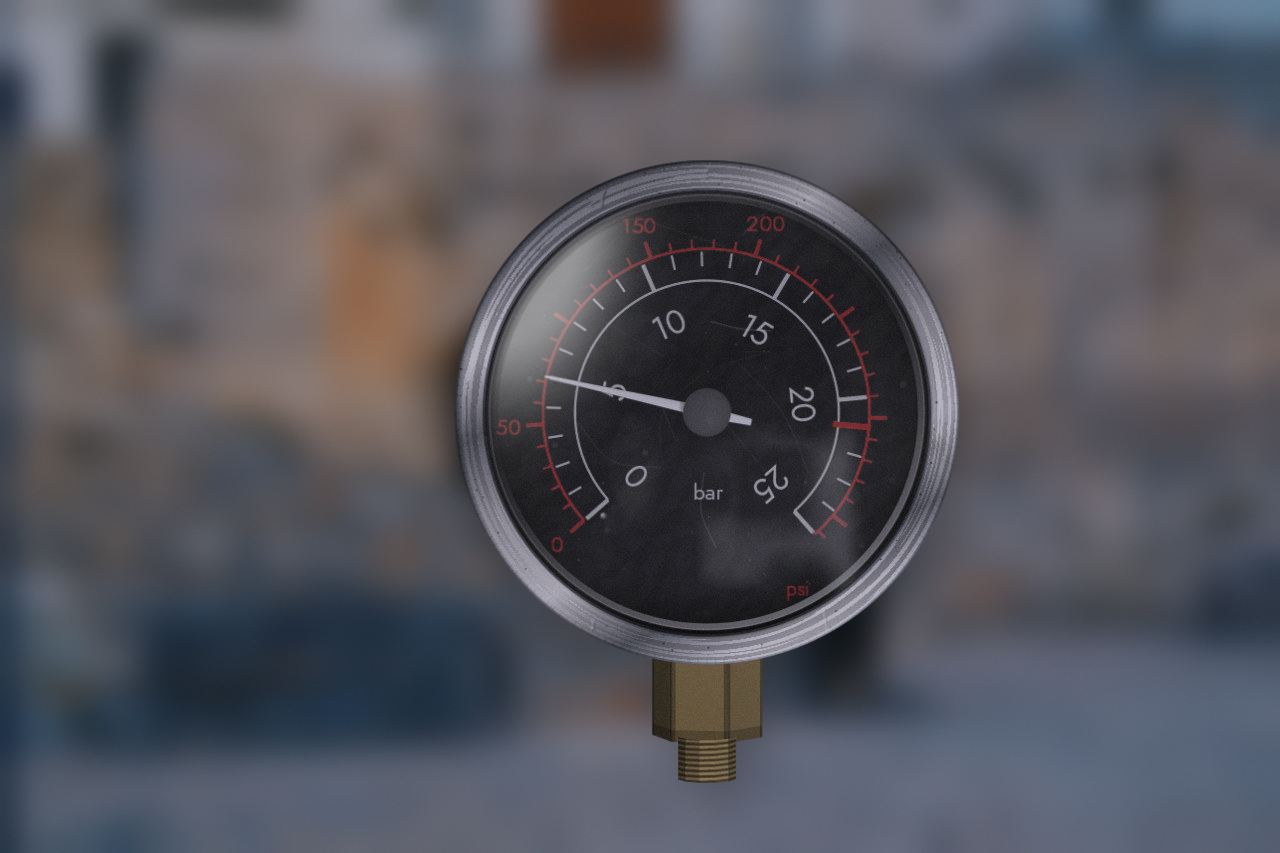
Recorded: 5 bar
